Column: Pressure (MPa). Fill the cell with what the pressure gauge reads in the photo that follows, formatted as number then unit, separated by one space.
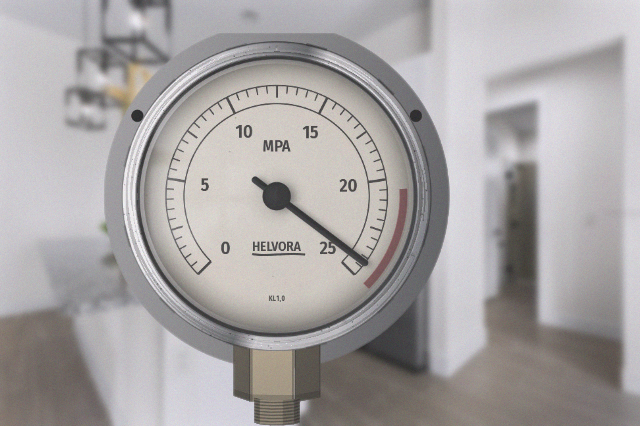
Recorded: 24.25 MPa
